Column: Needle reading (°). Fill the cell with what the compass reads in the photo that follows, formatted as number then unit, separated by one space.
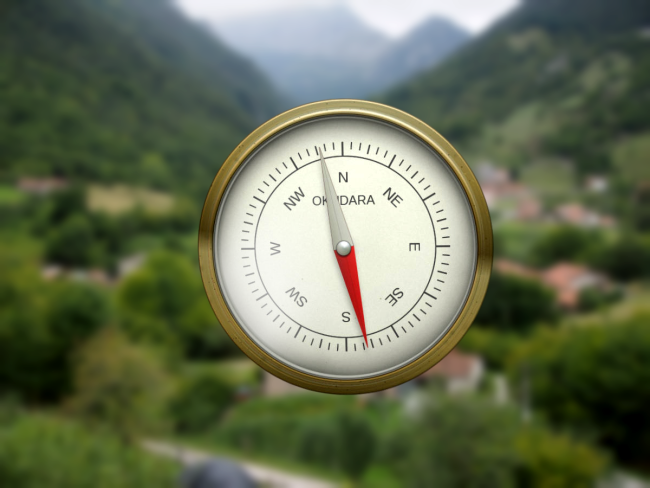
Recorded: 167.5 °
